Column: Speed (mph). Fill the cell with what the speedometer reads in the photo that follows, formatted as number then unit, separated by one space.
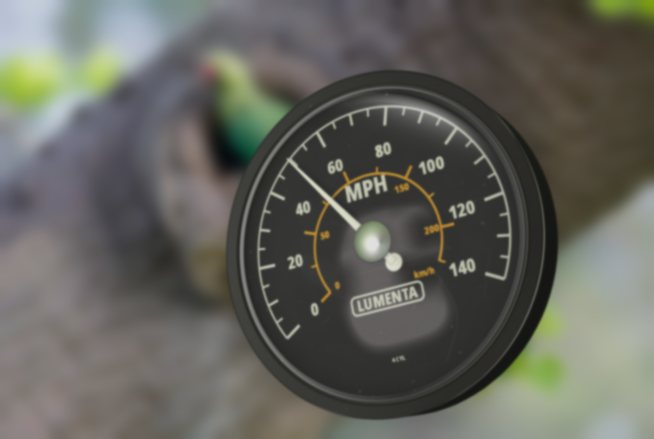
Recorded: 50 mph
